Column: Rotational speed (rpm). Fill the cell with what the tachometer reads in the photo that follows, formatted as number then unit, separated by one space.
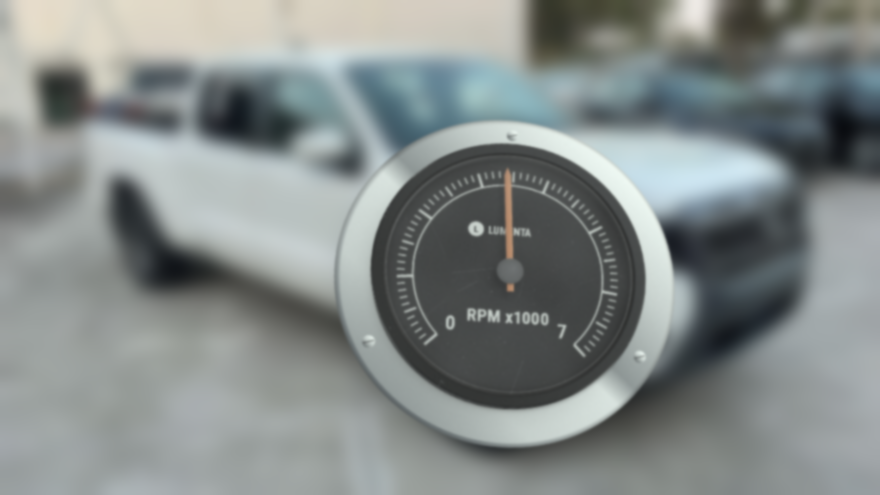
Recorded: 3400 rpm
